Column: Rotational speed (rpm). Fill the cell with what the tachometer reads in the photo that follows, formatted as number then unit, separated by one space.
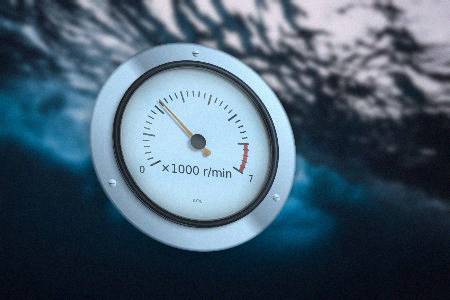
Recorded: 2200 rpm
